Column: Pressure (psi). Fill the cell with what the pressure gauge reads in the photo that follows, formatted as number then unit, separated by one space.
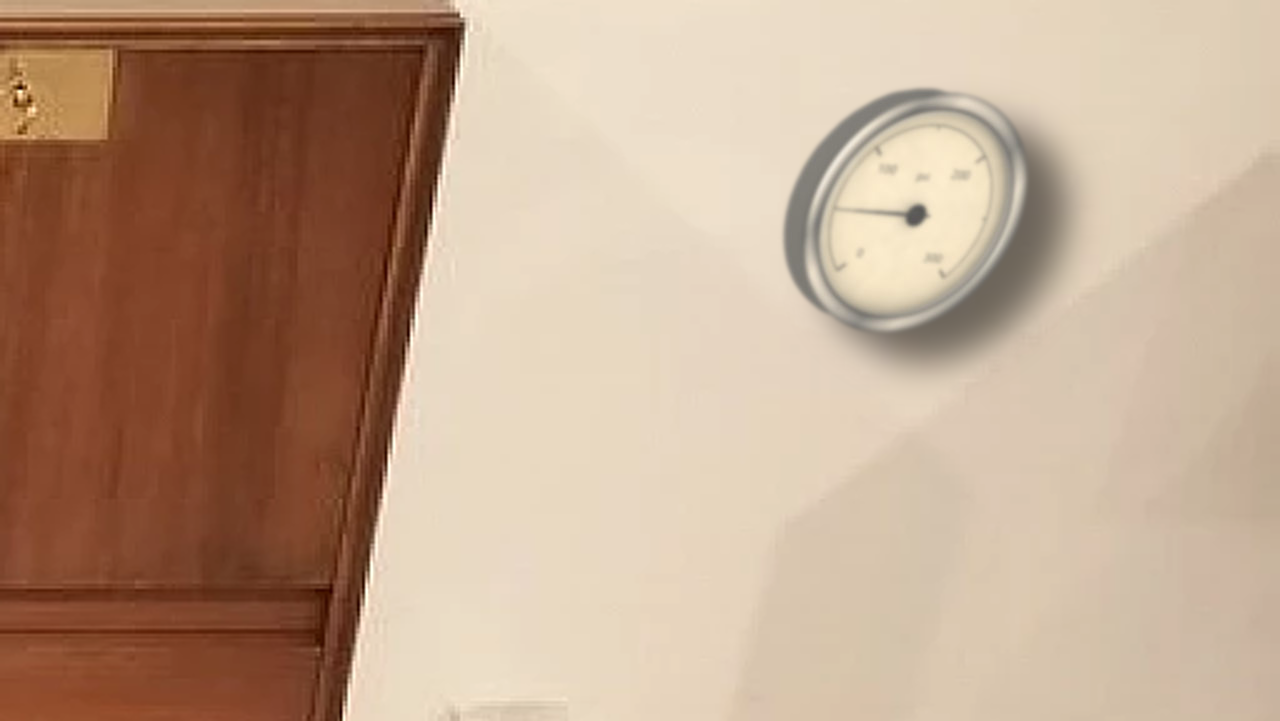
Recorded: 50 psi
